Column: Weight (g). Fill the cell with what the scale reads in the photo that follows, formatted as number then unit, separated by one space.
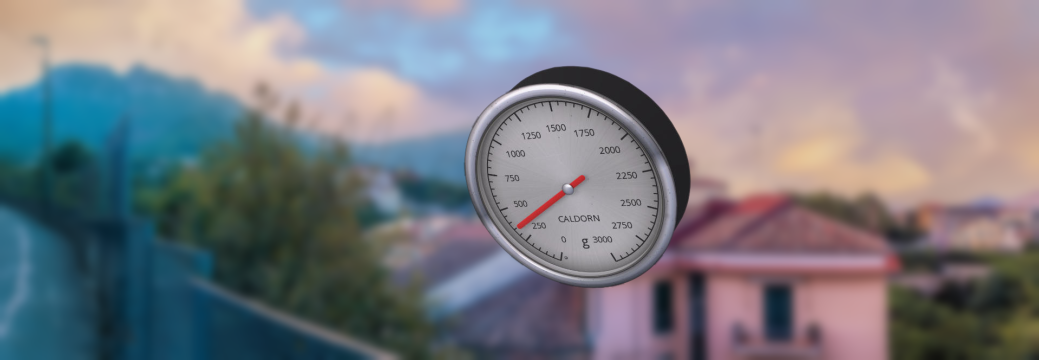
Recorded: 350 g
